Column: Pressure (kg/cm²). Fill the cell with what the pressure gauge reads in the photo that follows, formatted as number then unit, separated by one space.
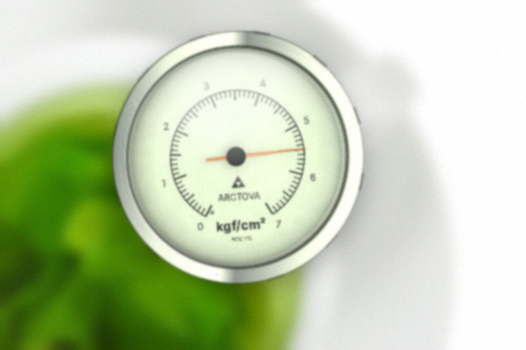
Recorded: 5.5 kg/cm²
